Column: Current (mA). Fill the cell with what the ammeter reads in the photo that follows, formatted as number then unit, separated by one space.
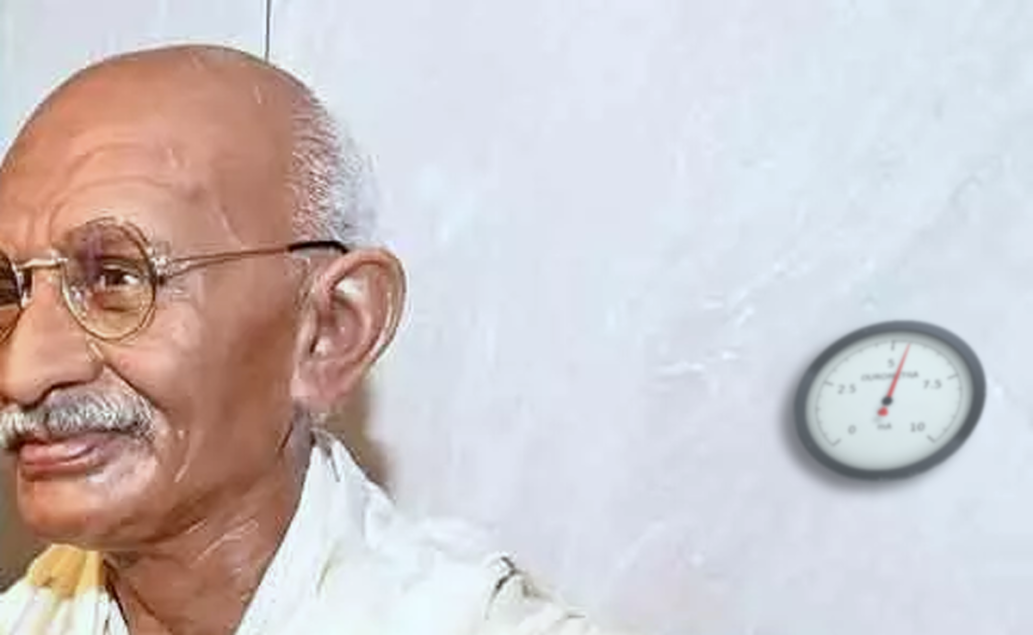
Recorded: 5.5 mA
